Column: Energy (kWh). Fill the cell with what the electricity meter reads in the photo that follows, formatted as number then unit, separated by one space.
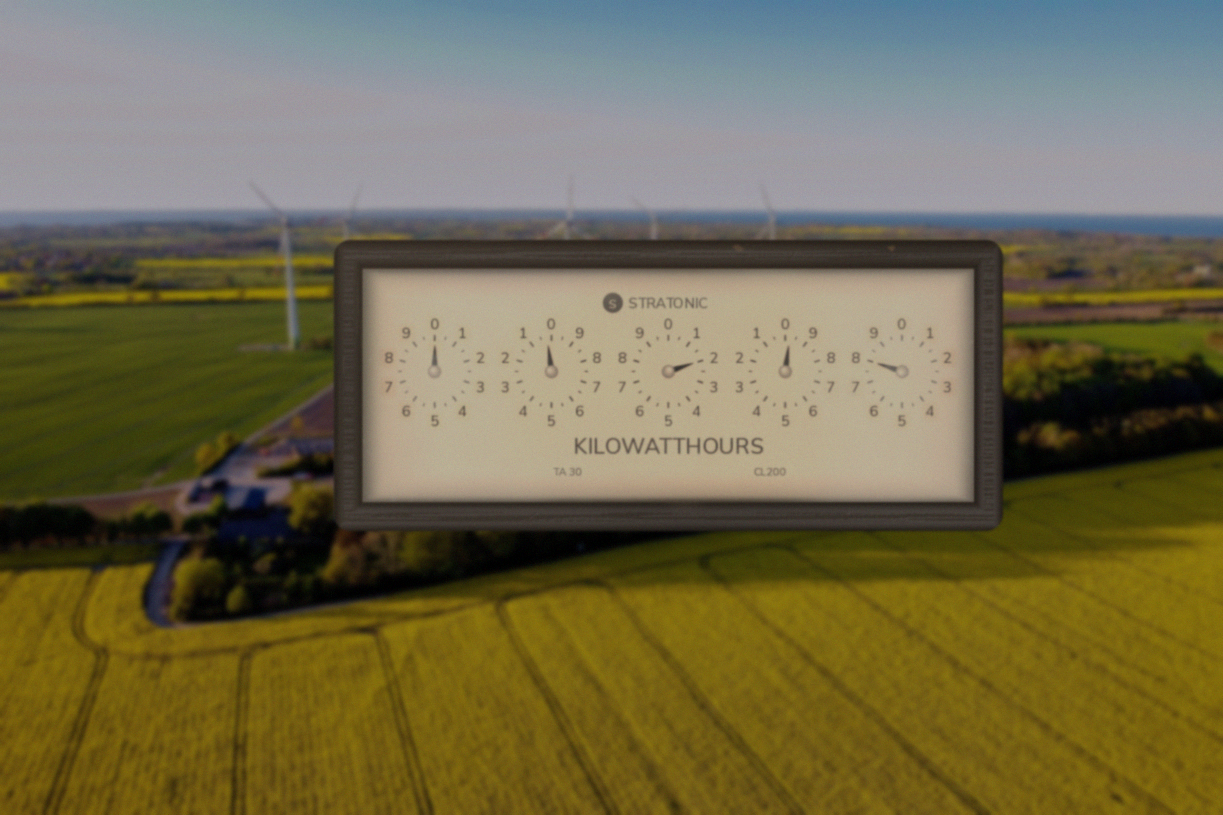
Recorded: 198 kWh
